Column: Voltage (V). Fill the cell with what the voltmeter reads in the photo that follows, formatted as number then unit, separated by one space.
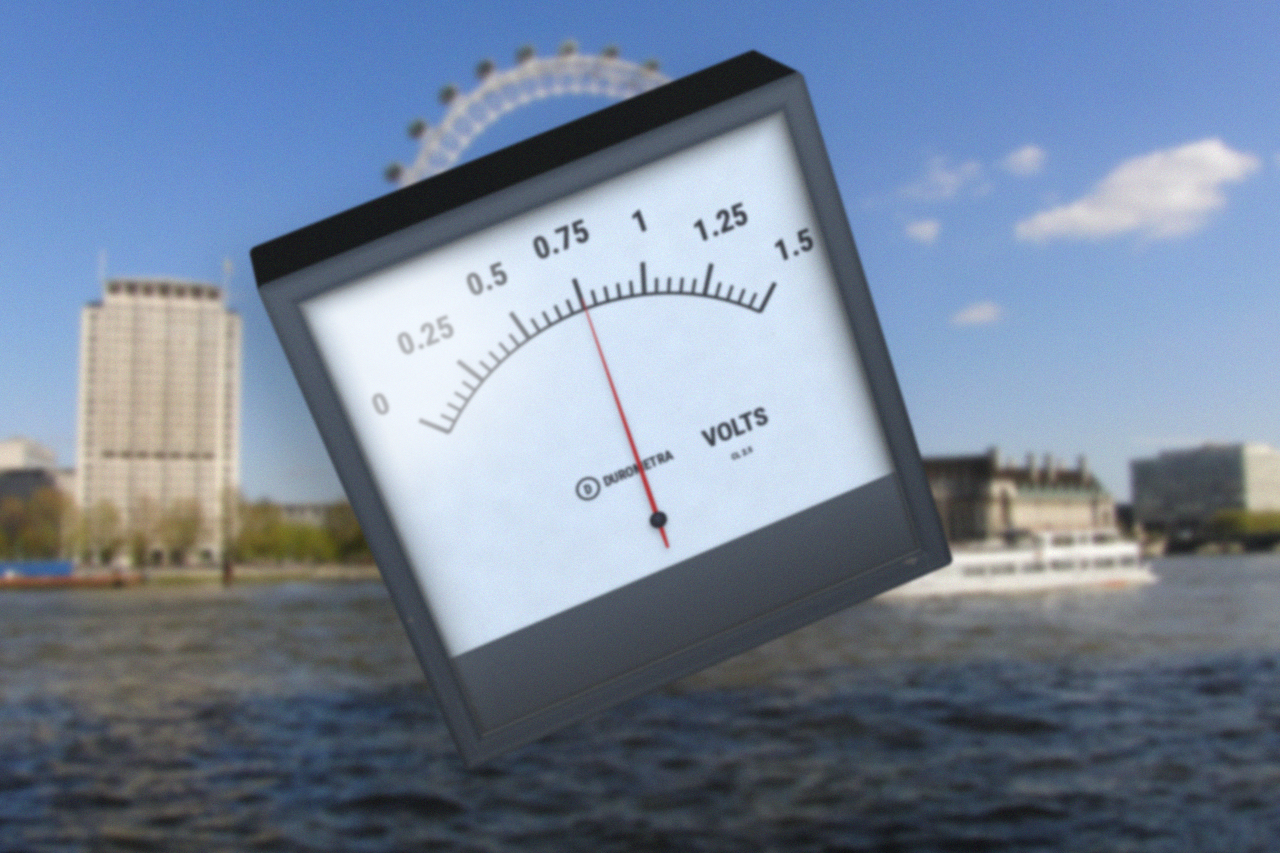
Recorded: 0.75 V
